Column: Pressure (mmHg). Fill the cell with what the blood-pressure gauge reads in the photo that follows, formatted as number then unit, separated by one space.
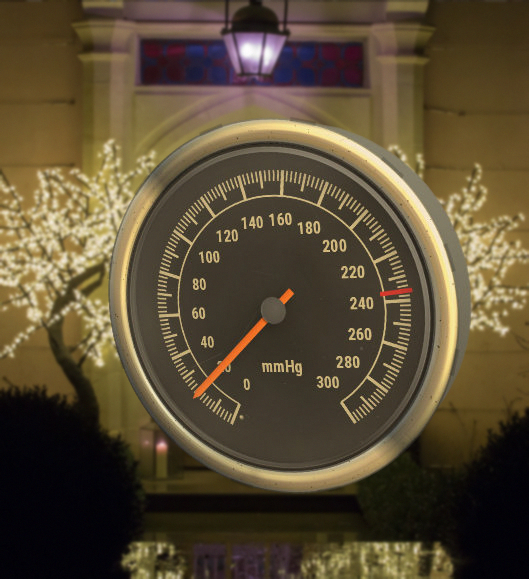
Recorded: 20 mmHg
